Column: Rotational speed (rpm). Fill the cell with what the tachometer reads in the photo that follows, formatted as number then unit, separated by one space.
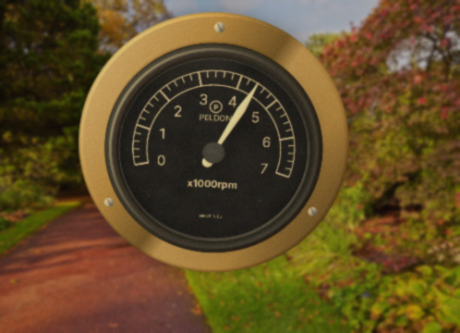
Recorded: 4400 rpm
